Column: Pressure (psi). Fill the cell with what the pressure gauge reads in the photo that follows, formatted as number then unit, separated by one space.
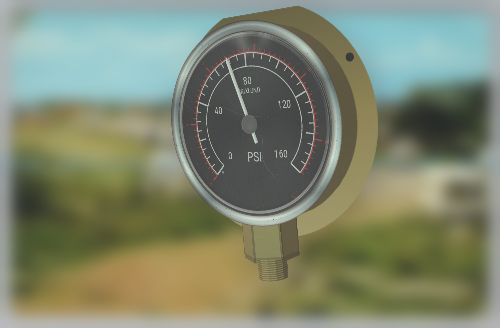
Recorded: 70 psi
